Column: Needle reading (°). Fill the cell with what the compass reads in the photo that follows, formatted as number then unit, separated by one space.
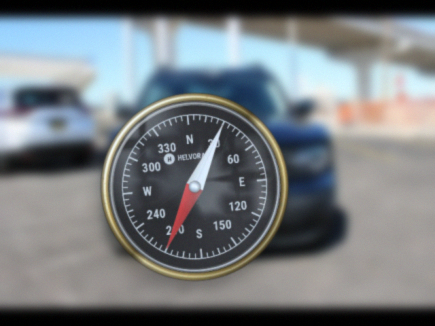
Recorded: 210 °
